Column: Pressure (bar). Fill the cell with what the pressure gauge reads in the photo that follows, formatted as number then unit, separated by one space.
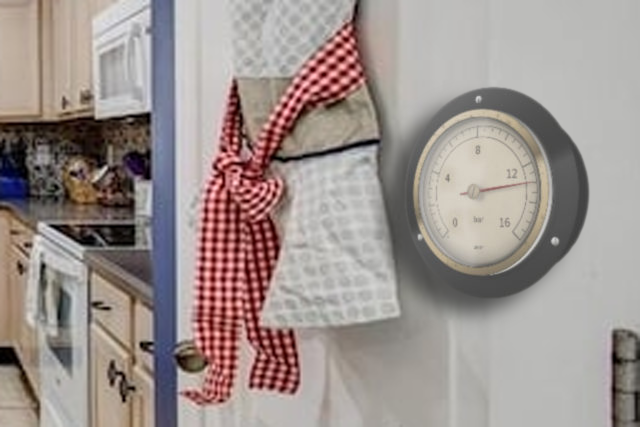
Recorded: 13 bar
